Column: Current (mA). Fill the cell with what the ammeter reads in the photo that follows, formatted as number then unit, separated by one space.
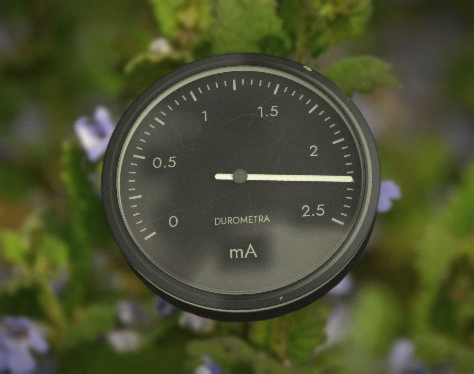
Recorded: 2.25 mA
